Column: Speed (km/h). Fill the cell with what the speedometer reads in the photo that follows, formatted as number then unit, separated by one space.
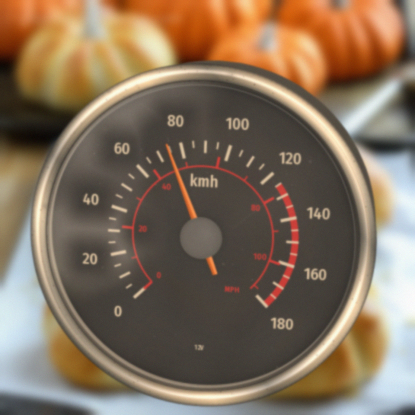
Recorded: 75 km/h
